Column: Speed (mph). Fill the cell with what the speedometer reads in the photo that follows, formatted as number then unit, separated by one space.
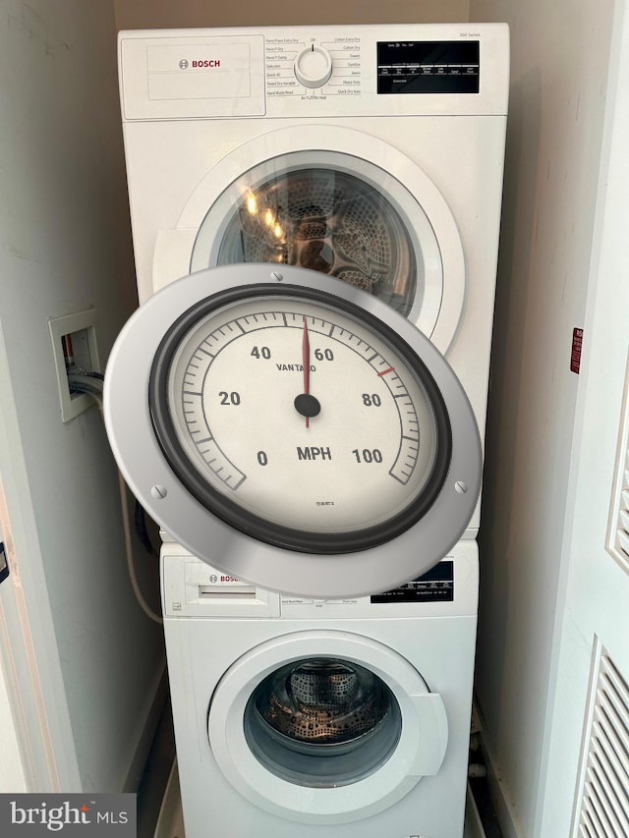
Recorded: 54 mph
